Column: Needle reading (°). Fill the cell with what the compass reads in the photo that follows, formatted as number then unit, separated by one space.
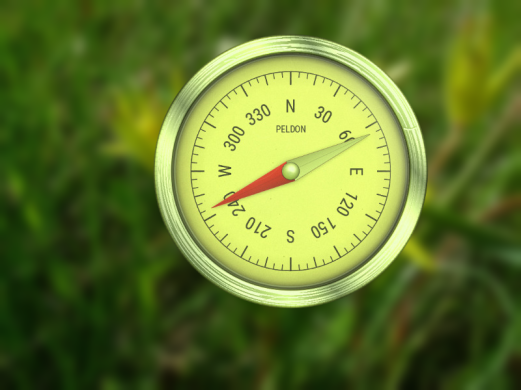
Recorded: 245 °
